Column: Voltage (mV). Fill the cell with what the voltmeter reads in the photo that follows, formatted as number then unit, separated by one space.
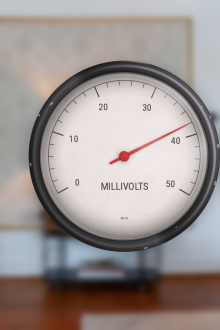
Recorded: 38 mV
